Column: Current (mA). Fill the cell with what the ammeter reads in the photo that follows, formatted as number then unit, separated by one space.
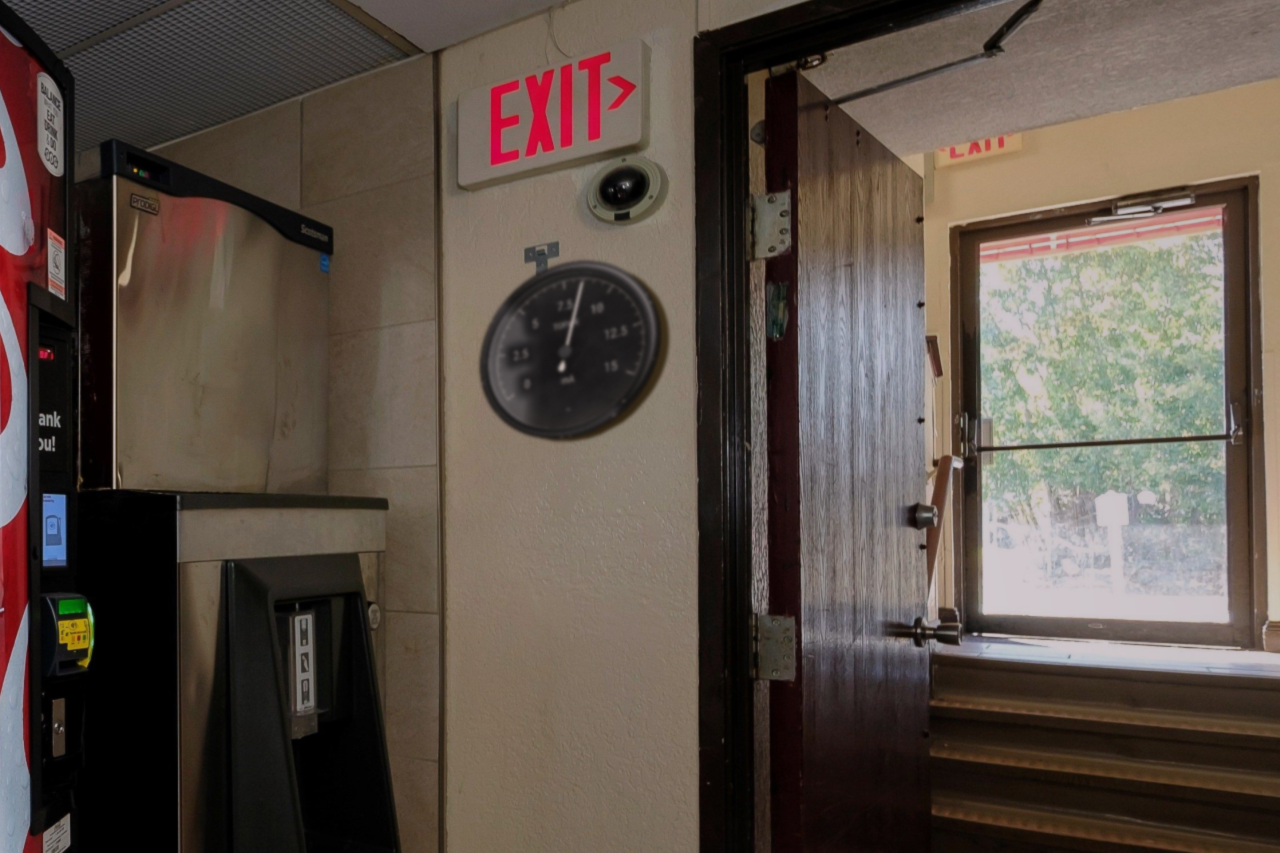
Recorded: 8.5 mA
